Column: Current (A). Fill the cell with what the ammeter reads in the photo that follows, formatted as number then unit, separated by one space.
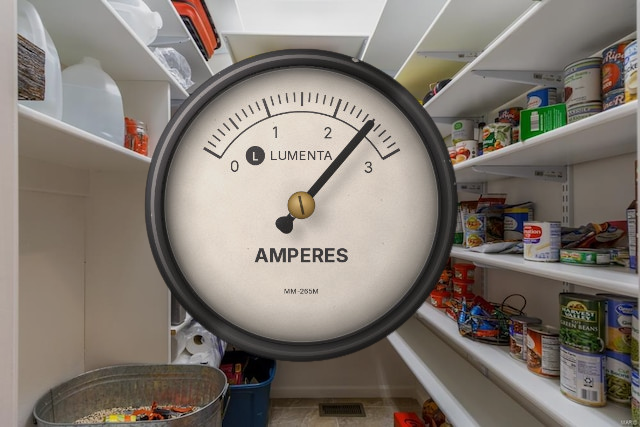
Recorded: 2.5 A
